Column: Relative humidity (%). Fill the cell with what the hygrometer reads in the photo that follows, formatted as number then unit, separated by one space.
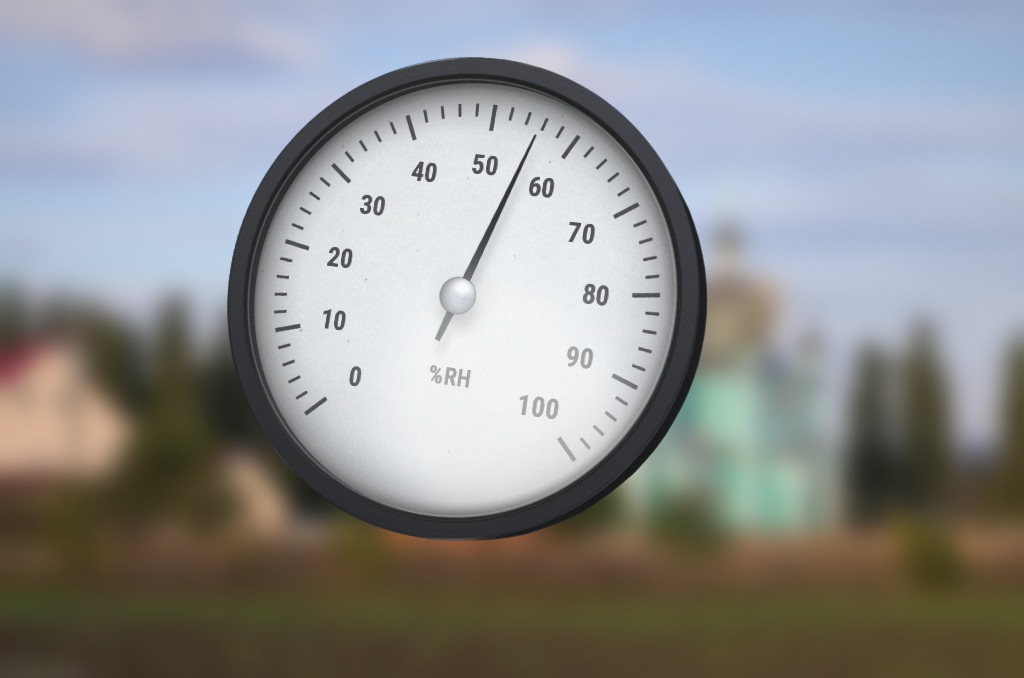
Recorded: 56 %
